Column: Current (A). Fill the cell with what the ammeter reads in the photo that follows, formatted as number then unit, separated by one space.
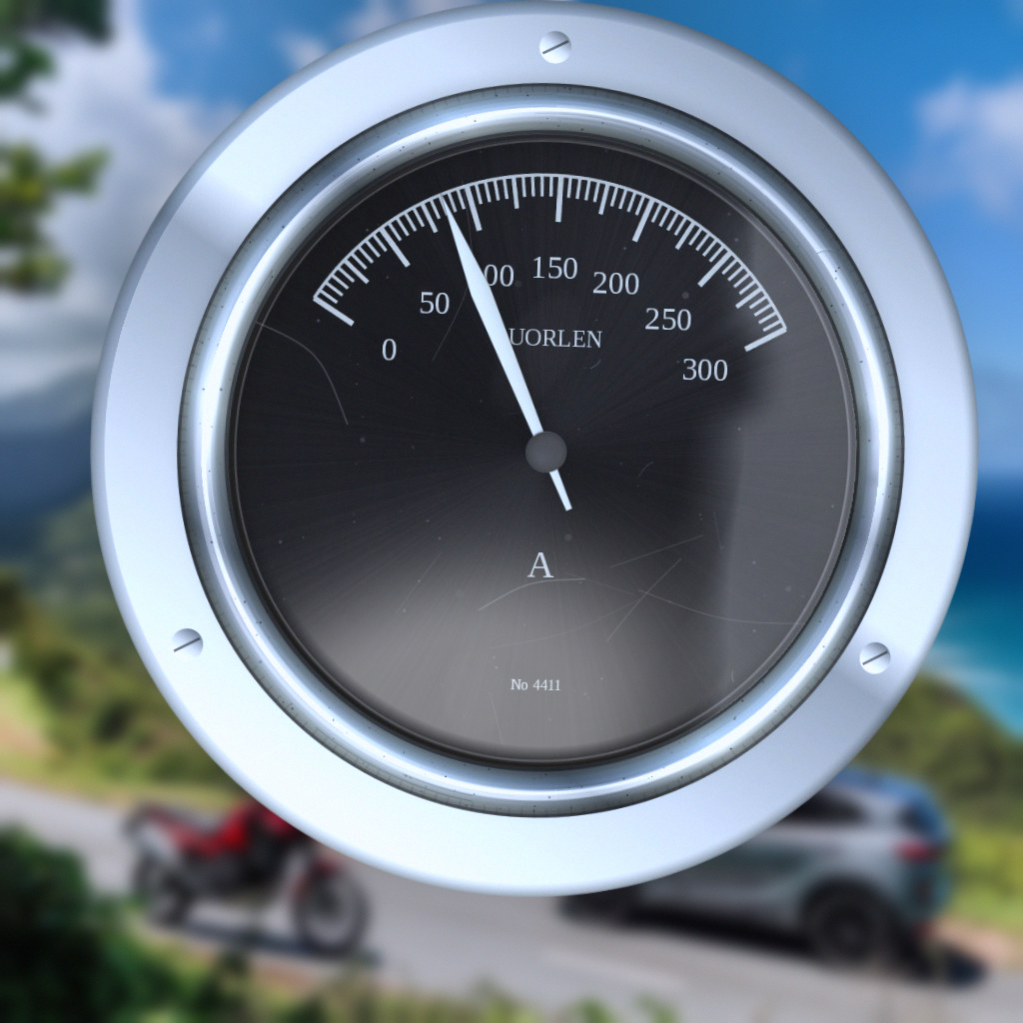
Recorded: 85 A
